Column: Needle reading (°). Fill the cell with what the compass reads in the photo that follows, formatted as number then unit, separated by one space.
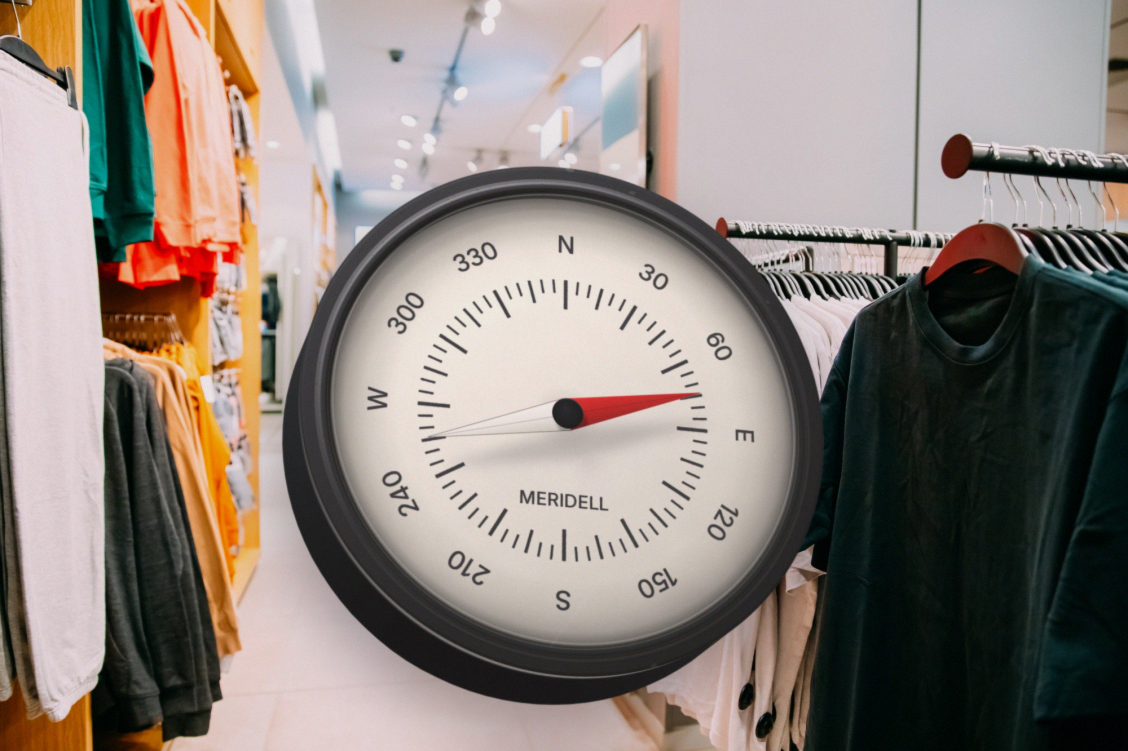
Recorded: 75 °
